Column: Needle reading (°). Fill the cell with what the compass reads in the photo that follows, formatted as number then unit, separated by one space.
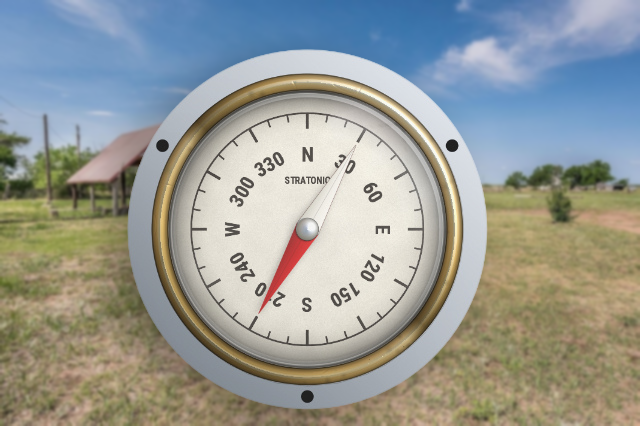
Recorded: 210 °
